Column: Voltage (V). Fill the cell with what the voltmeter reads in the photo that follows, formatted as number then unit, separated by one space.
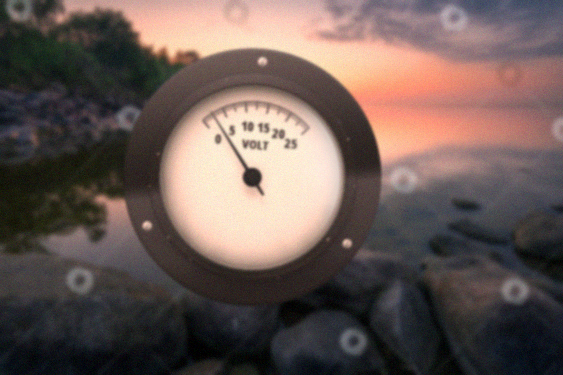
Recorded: 2.5 V
